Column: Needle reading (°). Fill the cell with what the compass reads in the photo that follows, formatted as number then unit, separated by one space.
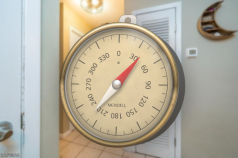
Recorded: 40 °
